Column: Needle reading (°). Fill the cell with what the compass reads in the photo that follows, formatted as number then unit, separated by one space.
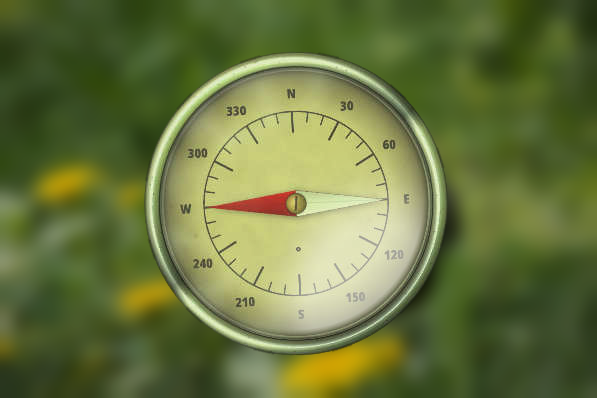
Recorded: 270 °
